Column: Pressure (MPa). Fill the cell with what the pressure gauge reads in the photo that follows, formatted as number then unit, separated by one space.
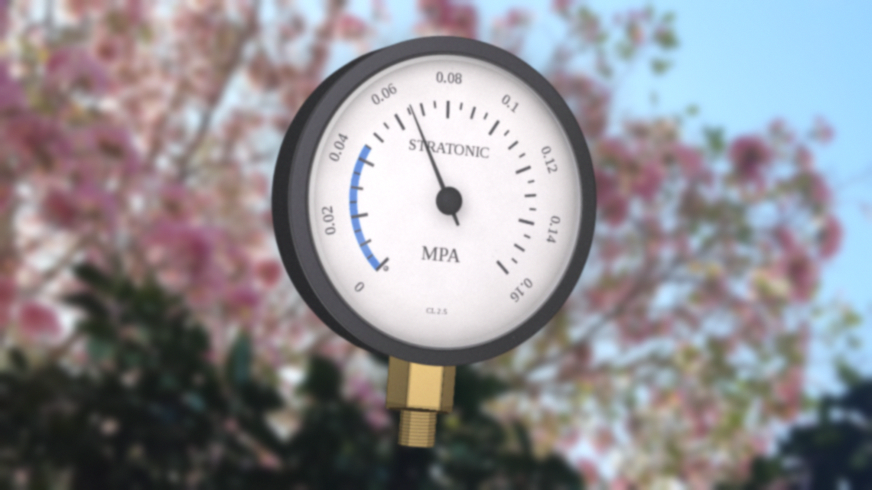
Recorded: 0.065 MPa
